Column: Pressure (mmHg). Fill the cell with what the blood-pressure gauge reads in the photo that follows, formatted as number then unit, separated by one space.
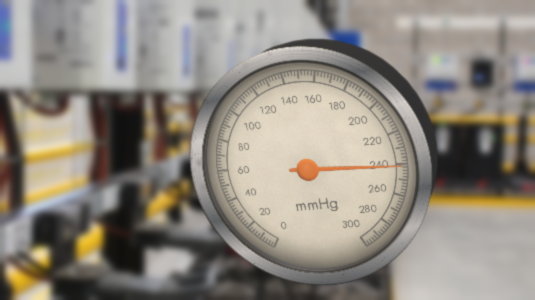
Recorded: 240 mmHg
